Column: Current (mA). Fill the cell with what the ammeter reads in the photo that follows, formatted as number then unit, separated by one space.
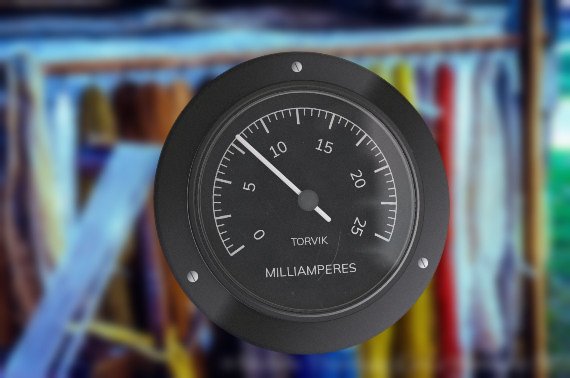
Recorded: 8 mA
